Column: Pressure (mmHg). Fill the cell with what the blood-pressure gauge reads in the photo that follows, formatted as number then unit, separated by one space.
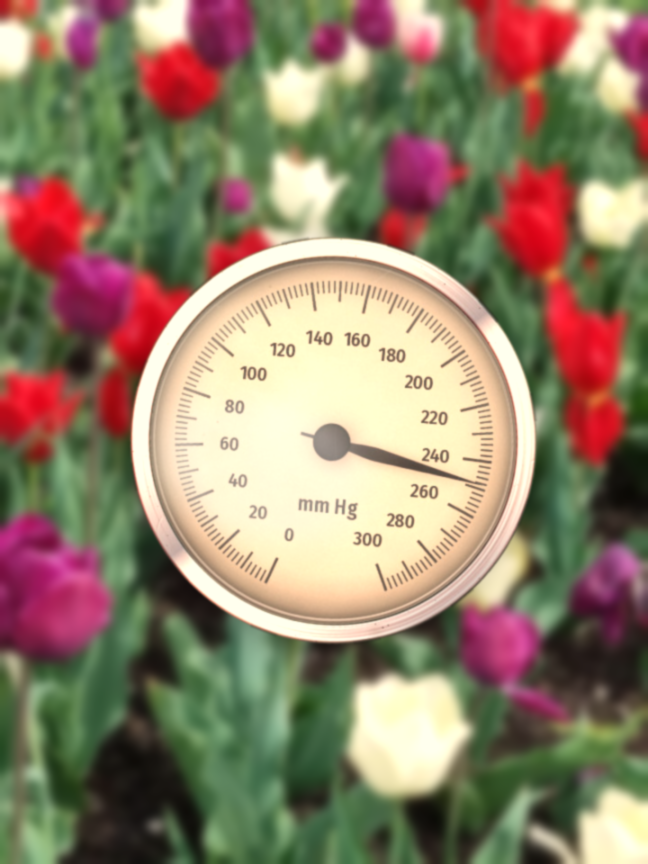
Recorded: 248 mmHg
